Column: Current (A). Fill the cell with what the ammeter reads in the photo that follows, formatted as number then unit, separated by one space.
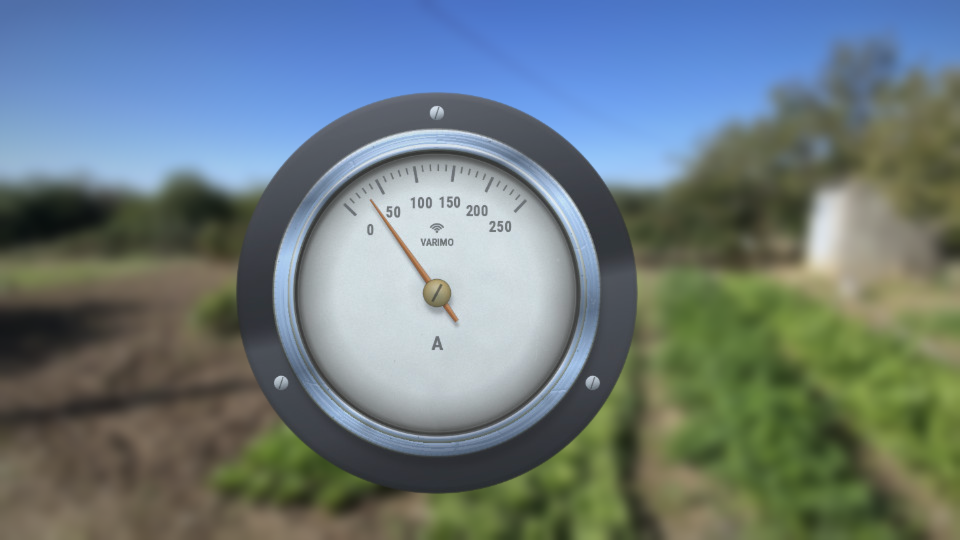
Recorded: 30 A
